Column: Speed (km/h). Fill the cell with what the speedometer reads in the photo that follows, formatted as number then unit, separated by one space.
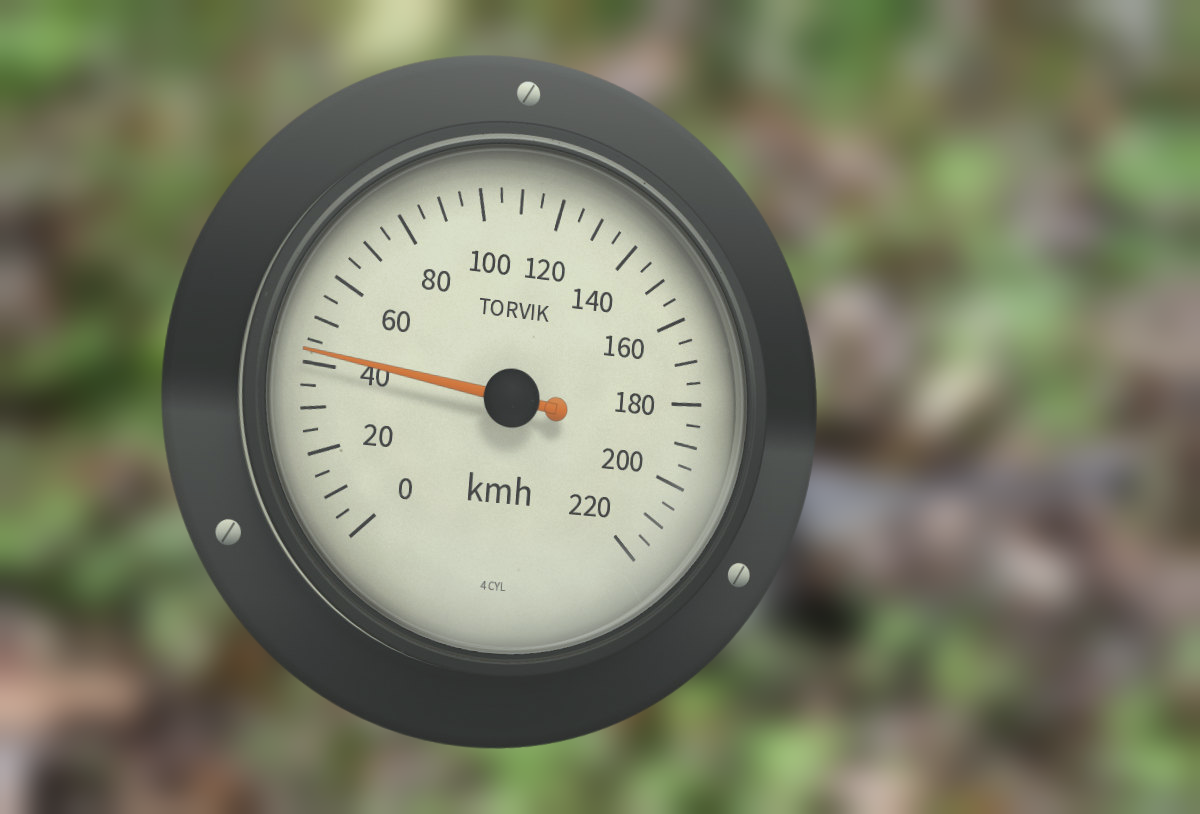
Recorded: 42.5 km/h
